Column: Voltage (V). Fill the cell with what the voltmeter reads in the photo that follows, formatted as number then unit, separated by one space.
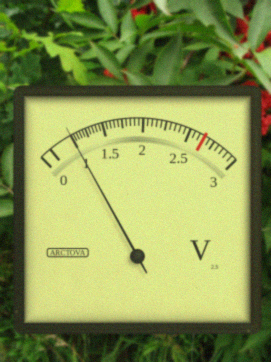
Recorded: 1 V
